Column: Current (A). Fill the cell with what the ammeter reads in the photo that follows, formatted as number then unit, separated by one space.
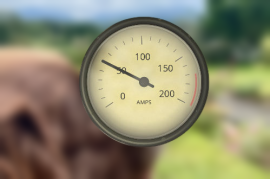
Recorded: 50 A
